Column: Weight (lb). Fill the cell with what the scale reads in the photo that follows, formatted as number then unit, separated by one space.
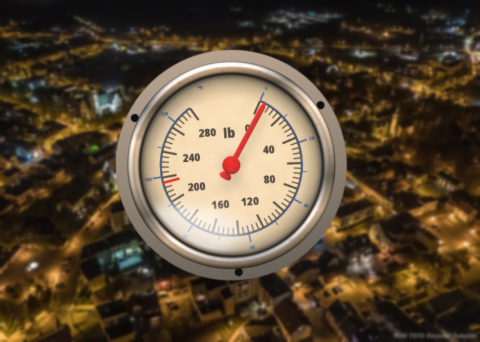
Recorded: 4 lb
